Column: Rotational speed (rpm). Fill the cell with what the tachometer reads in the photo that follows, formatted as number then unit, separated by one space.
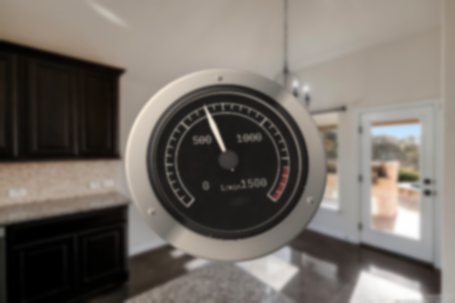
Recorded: 650 rpm
